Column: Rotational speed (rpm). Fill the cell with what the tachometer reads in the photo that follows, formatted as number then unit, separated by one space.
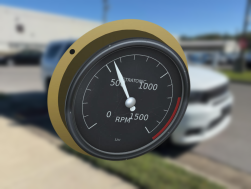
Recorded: 550 rpm
